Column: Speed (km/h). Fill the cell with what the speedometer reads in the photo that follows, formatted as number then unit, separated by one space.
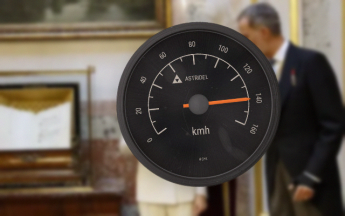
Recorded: 140 km/h
